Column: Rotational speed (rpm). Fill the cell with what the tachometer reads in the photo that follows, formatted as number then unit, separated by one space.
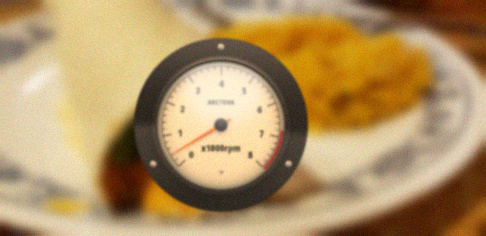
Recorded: 400 rpm
